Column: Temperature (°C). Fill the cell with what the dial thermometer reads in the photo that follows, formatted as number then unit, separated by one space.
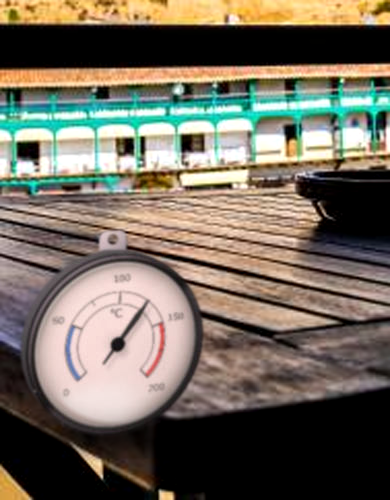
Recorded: 125 °C
